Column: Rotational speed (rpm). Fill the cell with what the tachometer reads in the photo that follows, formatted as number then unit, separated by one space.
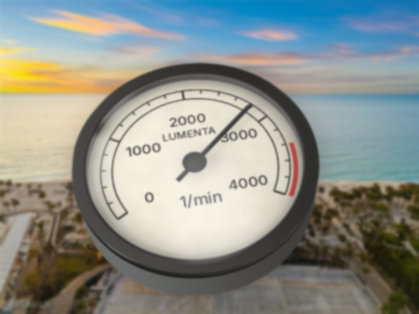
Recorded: 2800 rpm
